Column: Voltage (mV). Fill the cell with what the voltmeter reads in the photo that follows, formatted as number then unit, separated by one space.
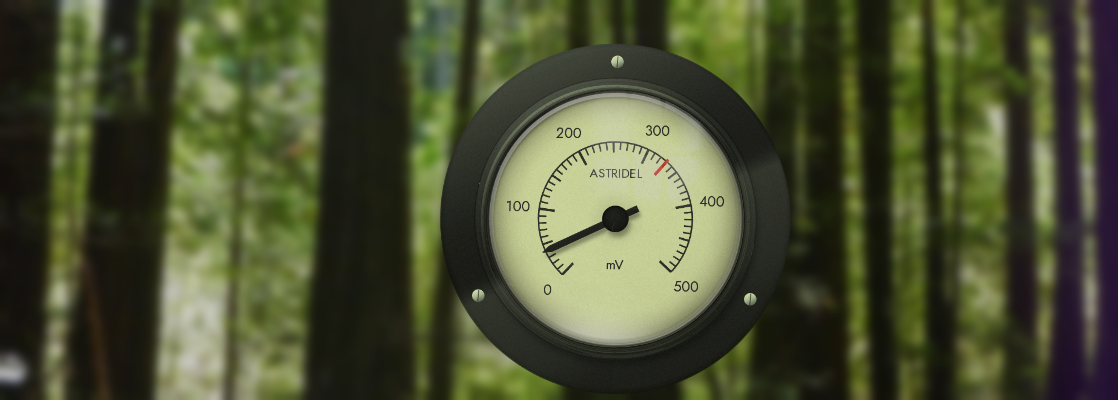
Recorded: 40 mV
